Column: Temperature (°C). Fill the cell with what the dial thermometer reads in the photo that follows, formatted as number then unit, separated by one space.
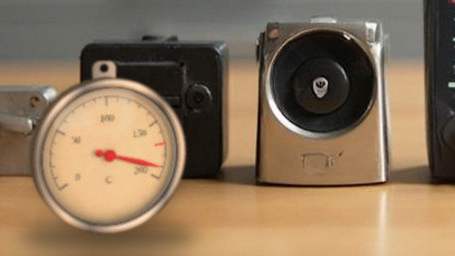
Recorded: 190 °C
